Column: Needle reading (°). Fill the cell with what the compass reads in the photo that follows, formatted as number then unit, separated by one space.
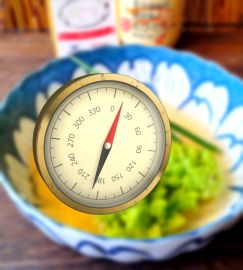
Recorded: 10 °
